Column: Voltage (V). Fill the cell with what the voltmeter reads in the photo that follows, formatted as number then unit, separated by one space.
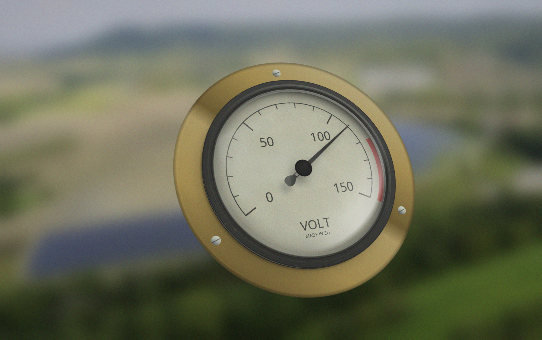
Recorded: 110 V
